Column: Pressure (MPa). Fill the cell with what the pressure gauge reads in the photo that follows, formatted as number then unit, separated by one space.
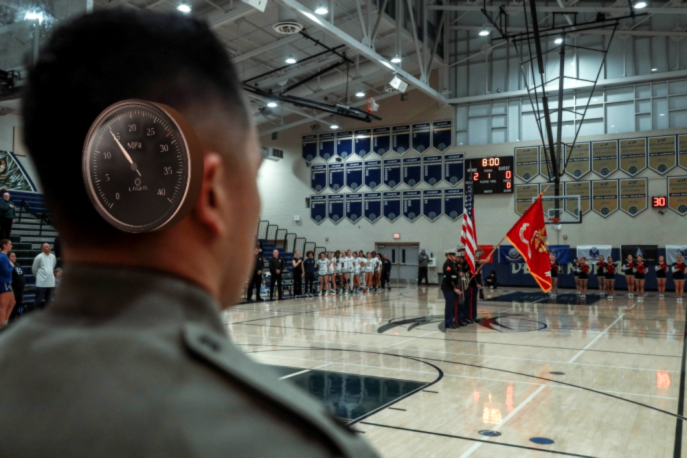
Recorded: 15 MPa
